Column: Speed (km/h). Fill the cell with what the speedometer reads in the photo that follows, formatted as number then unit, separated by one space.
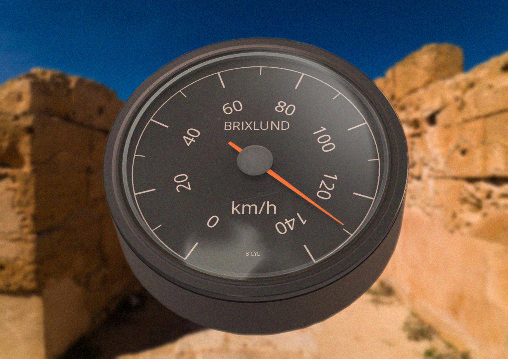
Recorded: 130 km/h
